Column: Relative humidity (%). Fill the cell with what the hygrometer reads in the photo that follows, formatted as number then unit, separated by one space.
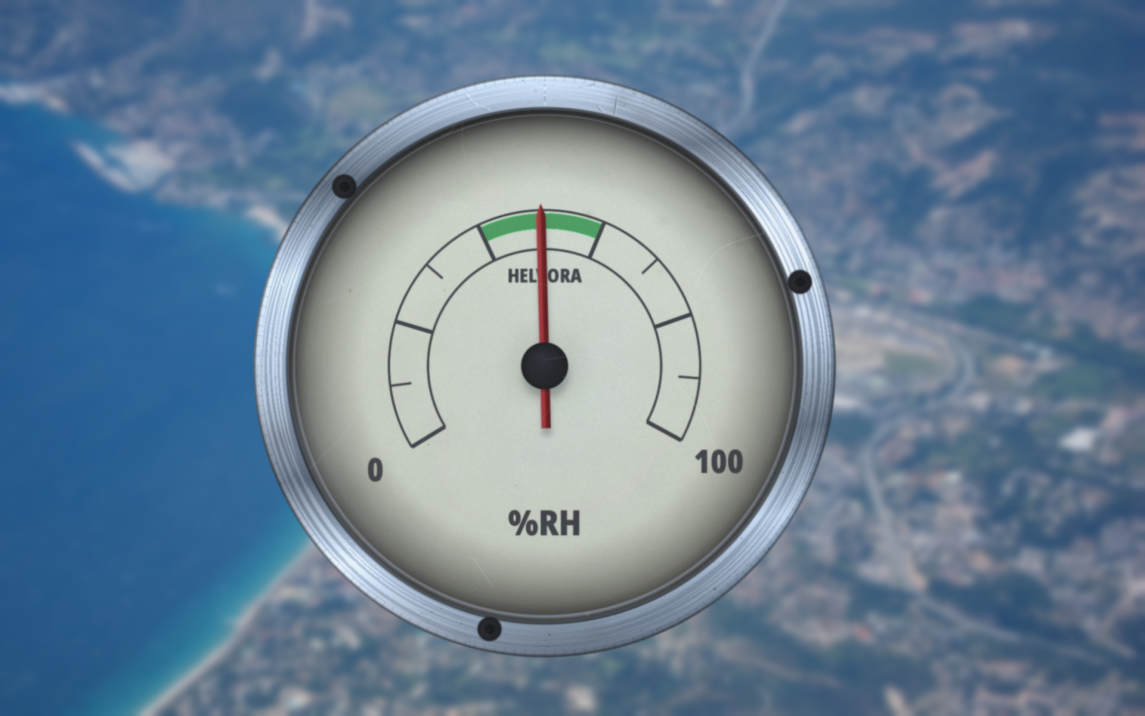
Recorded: 50 %
